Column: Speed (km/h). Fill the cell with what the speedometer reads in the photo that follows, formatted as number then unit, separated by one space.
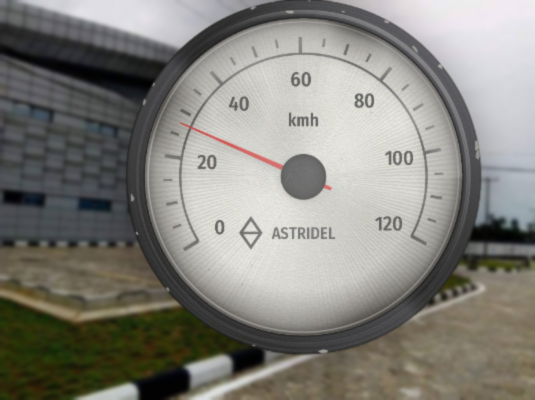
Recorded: 27.5 km/h
